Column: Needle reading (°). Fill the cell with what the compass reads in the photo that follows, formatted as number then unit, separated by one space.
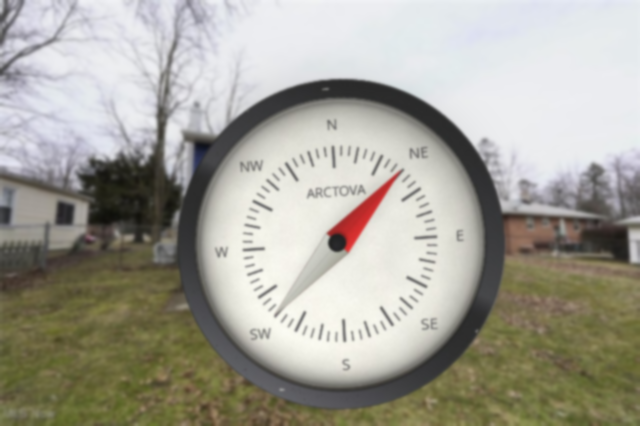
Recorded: 45 °
